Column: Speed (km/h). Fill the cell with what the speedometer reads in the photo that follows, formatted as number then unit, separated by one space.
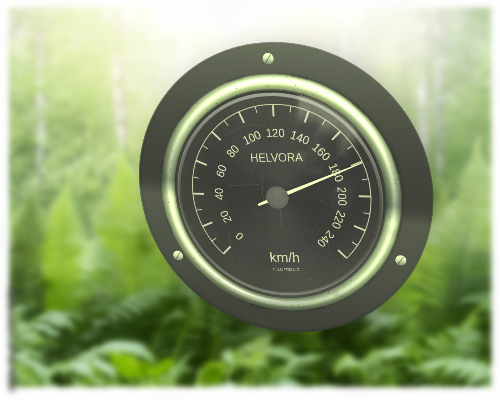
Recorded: 180 km/h
